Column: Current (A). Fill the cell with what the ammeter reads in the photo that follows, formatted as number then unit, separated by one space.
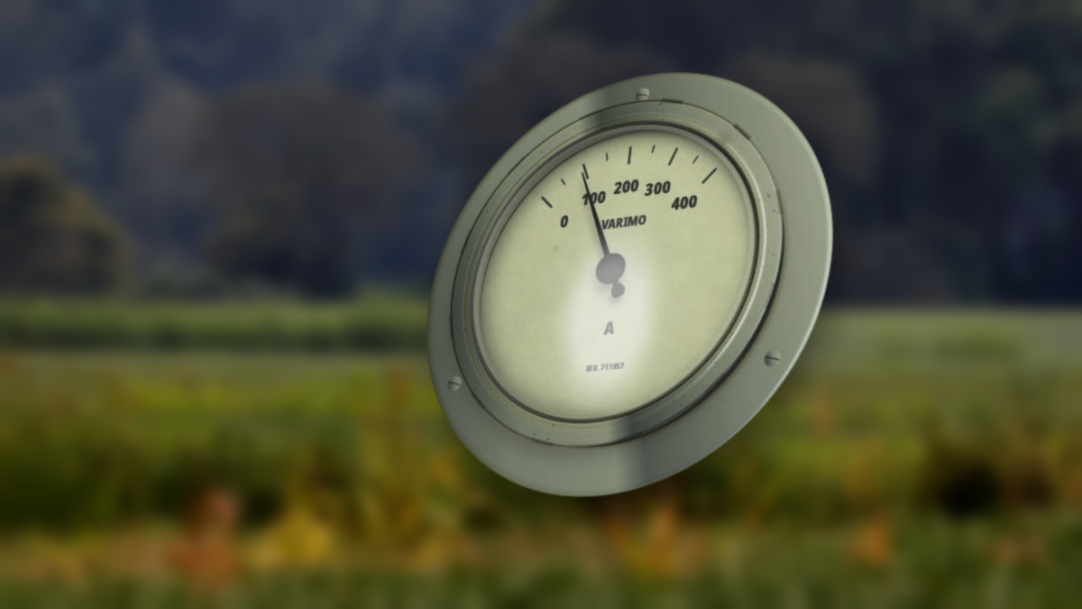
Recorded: 100 A
